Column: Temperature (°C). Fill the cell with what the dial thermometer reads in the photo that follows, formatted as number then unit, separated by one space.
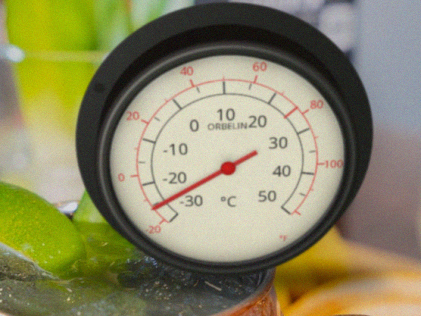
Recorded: -25 °C
